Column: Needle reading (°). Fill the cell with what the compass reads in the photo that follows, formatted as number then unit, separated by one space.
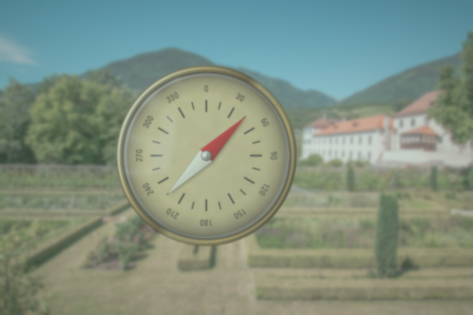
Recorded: 45 °
